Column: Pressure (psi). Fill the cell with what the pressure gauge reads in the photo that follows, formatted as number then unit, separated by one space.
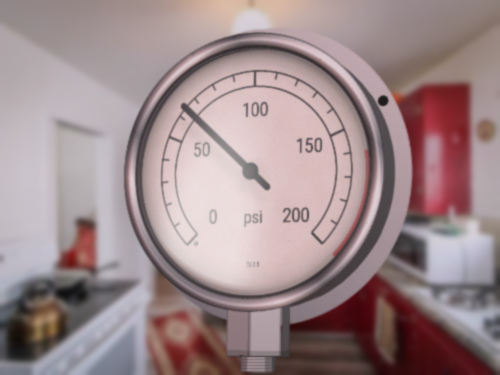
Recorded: 65 psi
